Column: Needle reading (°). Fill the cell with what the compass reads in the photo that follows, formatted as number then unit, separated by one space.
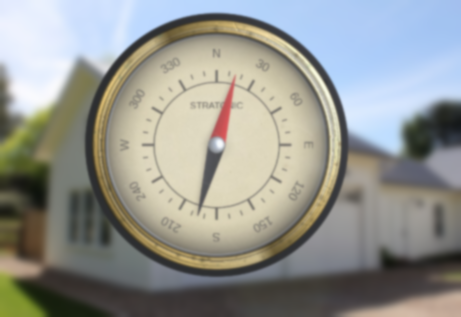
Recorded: 15 °
